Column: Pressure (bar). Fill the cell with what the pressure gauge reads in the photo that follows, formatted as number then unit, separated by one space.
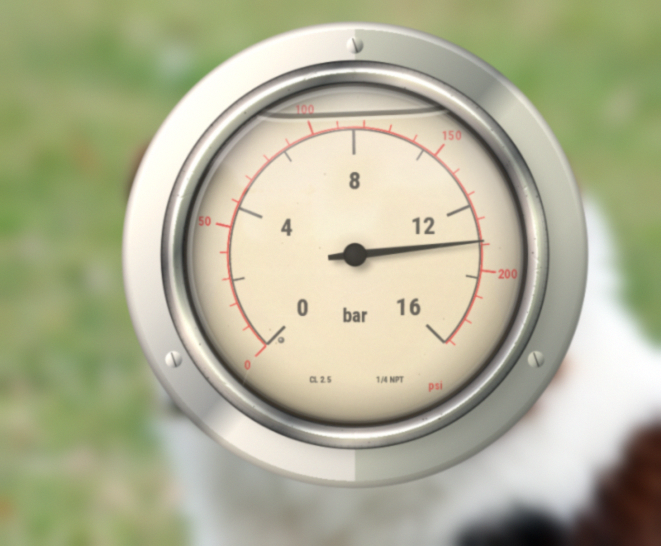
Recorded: 13 bar
